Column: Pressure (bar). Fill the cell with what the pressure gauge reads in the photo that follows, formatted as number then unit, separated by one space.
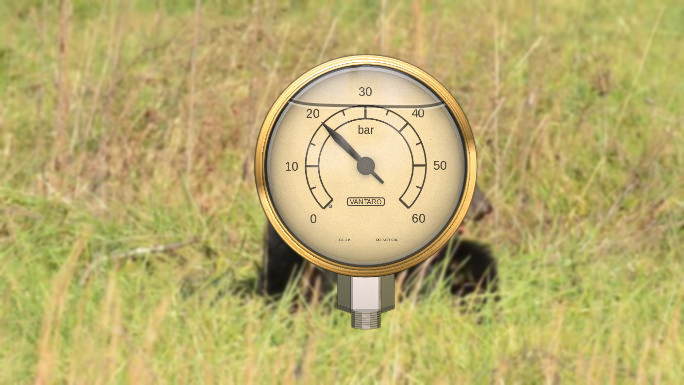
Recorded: 20 bar
